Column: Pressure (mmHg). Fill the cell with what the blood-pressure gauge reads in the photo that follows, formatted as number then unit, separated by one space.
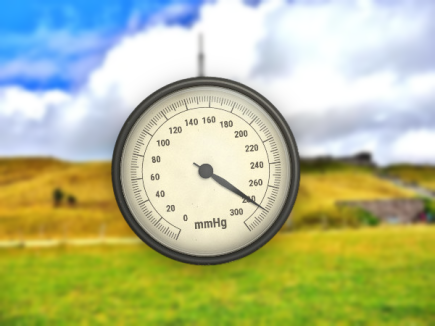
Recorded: 280 mmHg
